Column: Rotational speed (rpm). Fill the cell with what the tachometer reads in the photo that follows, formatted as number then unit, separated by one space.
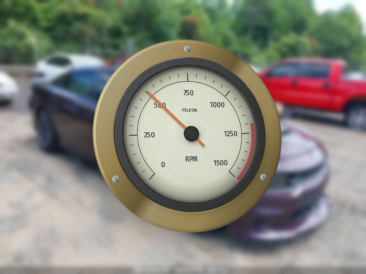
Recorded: 500 rpm
